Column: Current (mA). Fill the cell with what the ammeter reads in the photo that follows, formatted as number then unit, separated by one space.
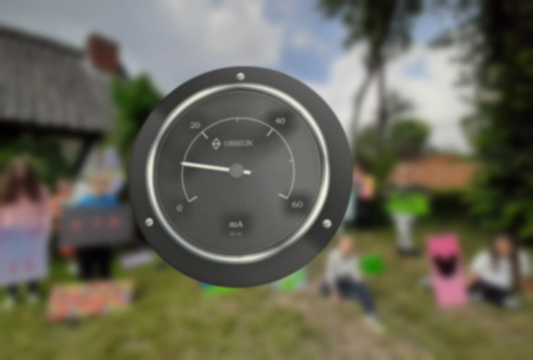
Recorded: 10 mA
